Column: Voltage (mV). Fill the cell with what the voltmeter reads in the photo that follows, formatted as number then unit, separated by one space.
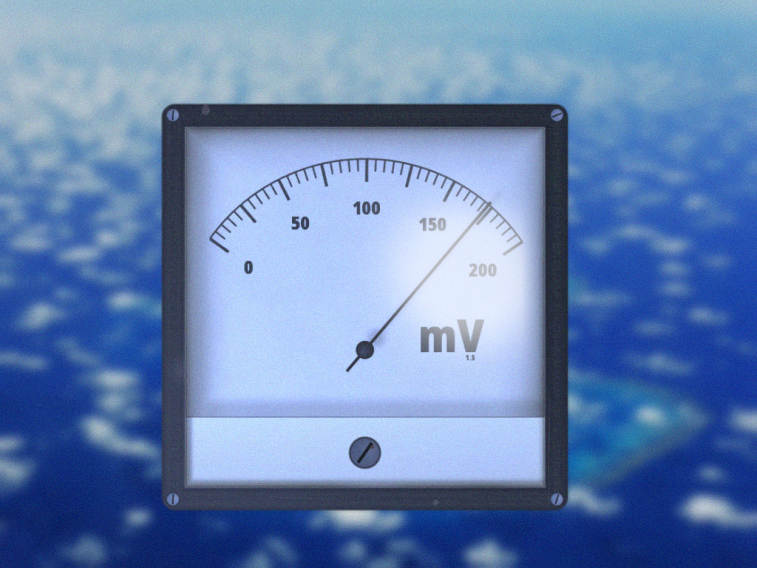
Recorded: 172.5 mV
